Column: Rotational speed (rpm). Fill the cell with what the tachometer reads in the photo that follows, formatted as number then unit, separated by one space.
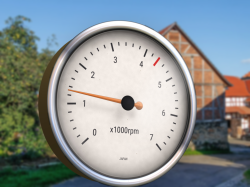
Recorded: 1300 rpm
